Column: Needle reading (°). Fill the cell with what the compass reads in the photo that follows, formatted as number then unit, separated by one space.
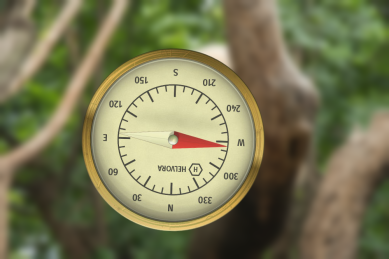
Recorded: 275 °
